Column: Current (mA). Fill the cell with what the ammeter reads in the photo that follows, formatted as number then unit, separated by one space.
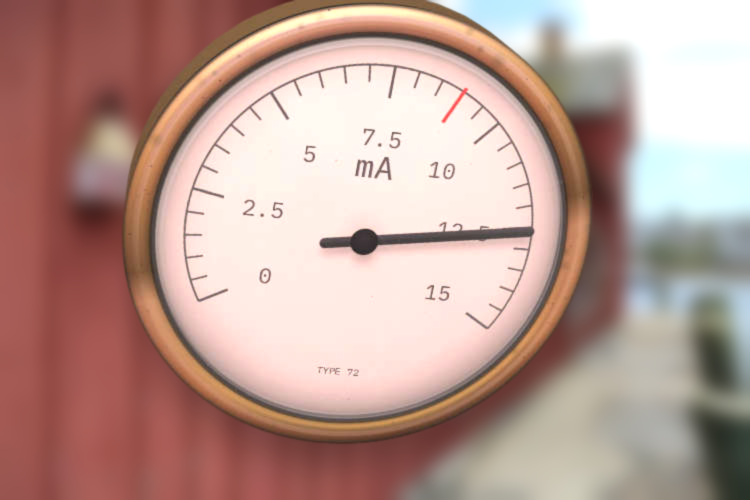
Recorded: 12.5 mA
